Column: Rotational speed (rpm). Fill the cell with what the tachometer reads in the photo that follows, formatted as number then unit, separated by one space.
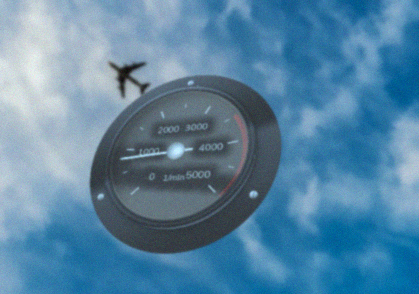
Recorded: 750 rpm
